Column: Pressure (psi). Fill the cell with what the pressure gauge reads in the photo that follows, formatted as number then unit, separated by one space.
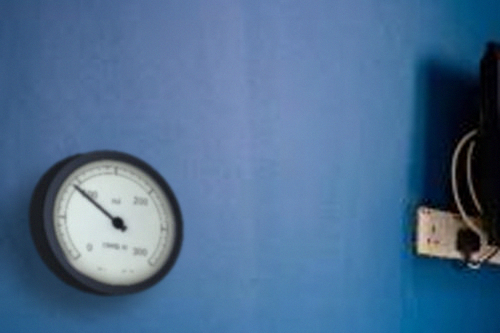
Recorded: 90 psi
